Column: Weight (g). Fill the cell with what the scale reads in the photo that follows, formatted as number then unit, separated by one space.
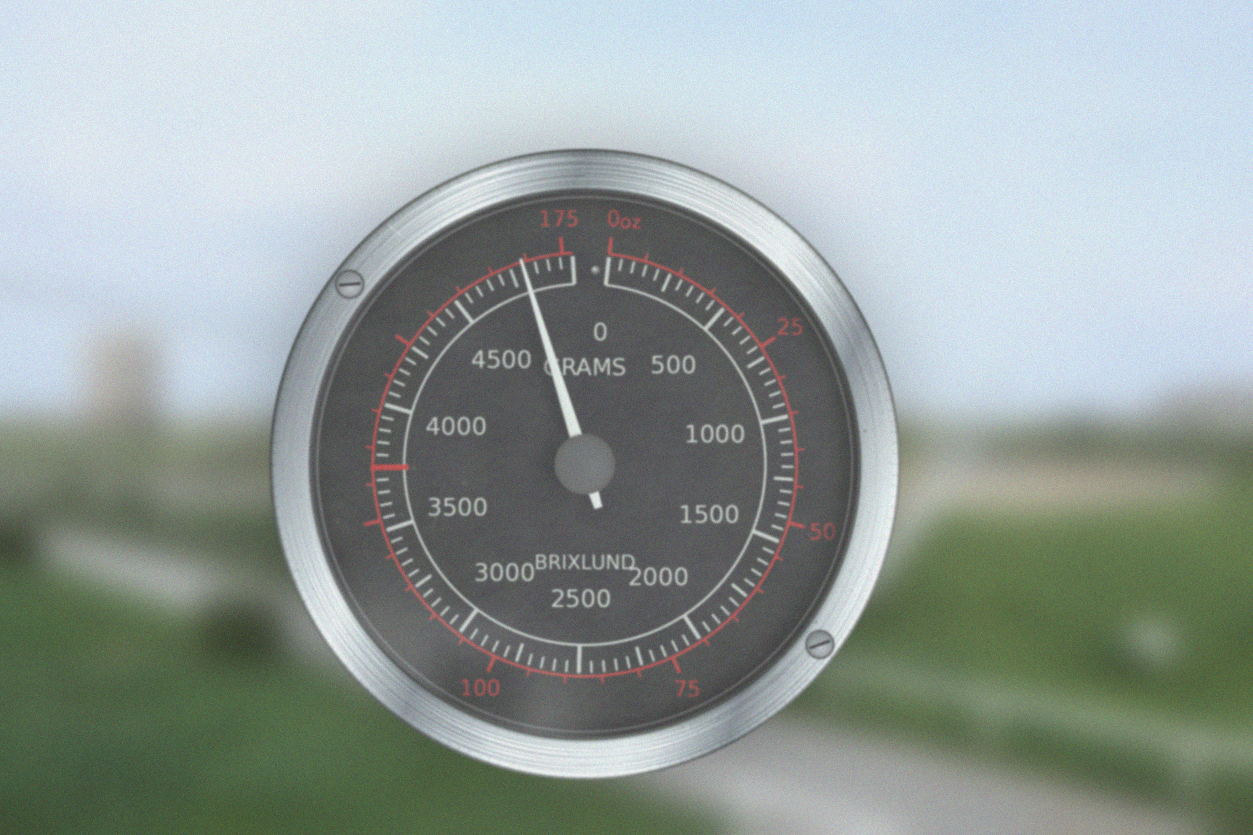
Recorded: 4800 g
